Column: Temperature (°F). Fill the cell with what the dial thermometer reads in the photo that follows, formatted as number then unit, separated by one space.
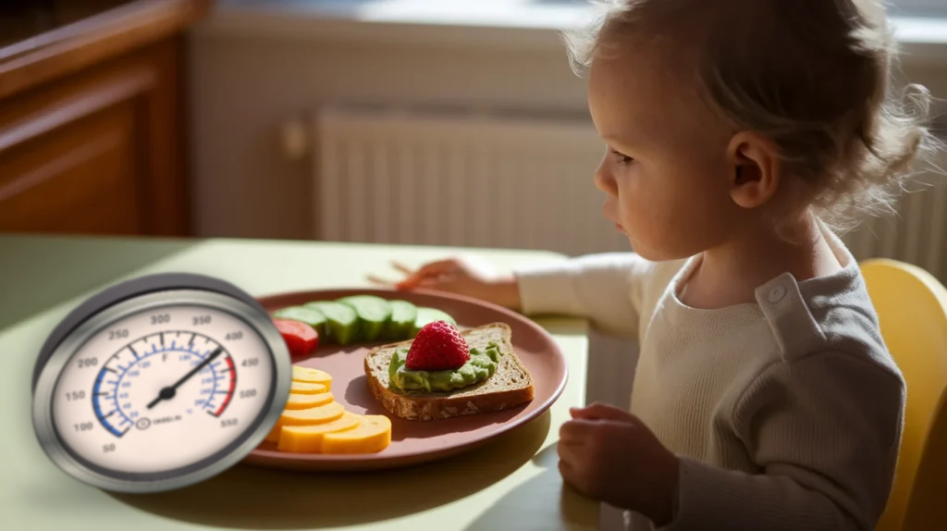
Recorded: 400 °F
